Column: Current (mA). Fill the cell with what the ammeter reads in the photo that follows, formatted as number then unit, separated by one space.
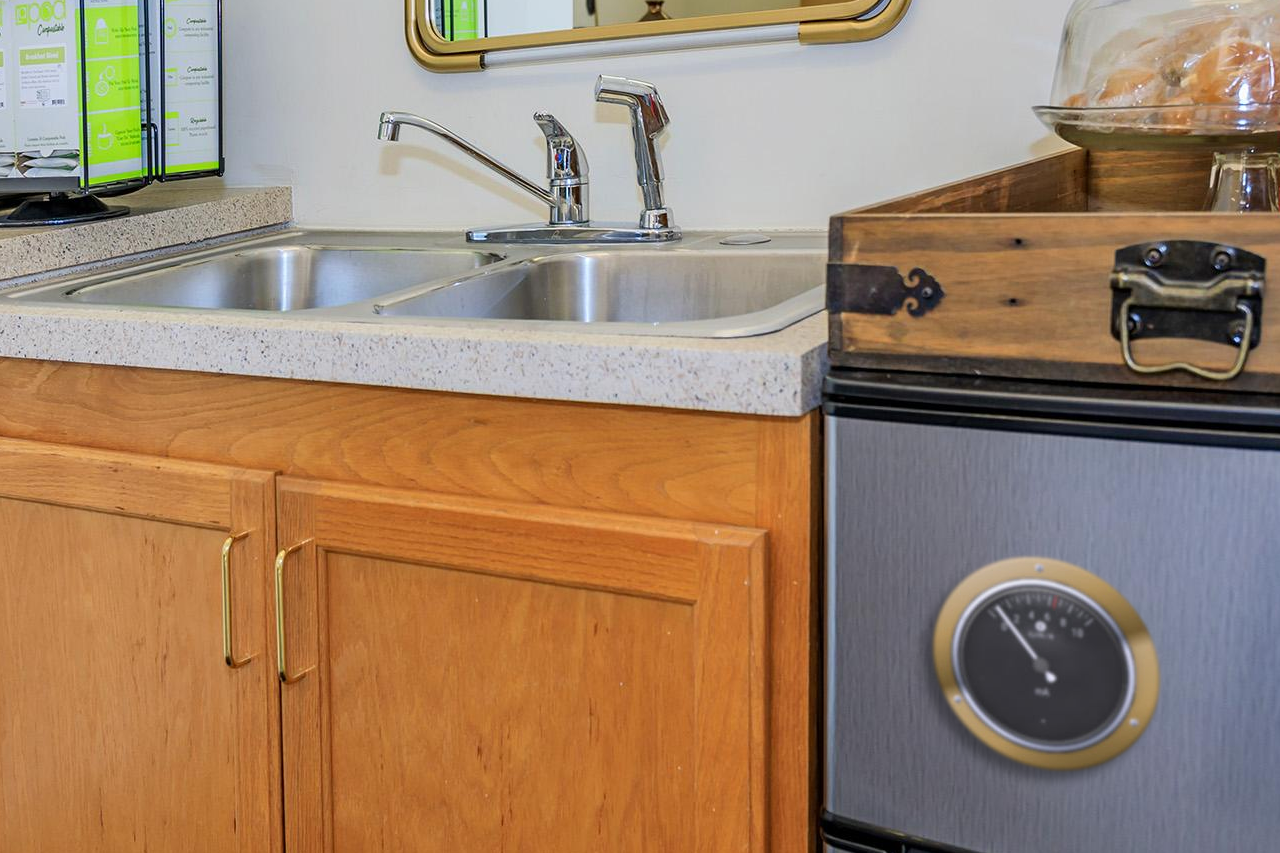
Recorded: 1 mA
